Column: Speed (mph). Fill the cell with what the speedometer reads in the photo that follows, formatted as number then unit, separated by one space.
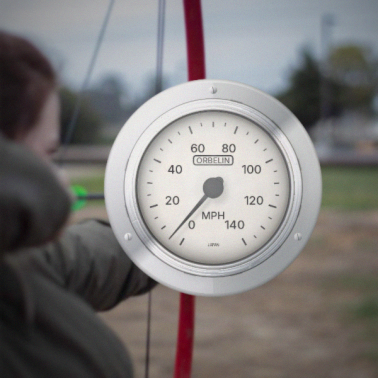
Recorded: 5 mph
